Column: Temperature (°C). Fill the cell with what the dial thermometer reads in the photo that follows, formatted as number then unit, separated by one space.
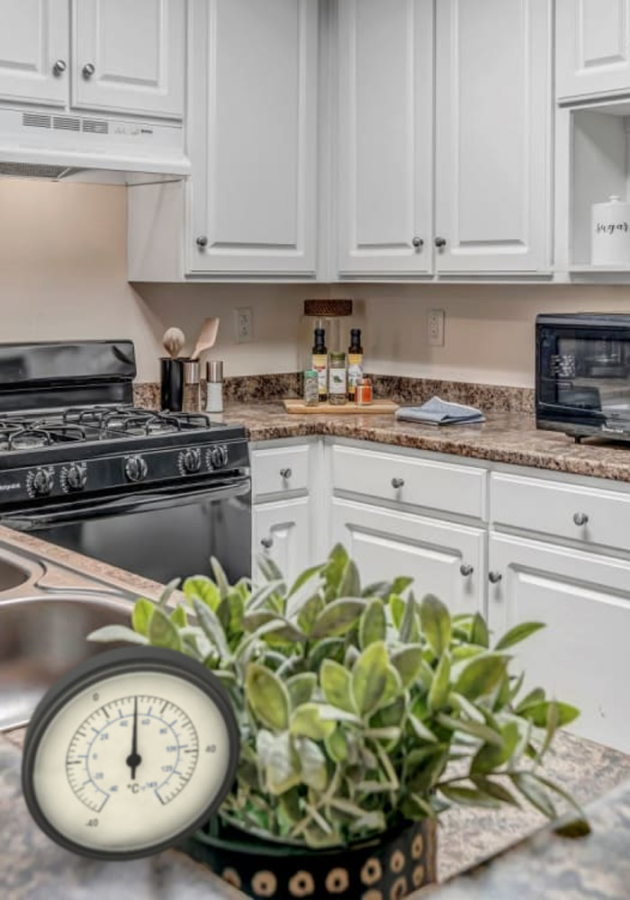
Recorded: 10 °C
